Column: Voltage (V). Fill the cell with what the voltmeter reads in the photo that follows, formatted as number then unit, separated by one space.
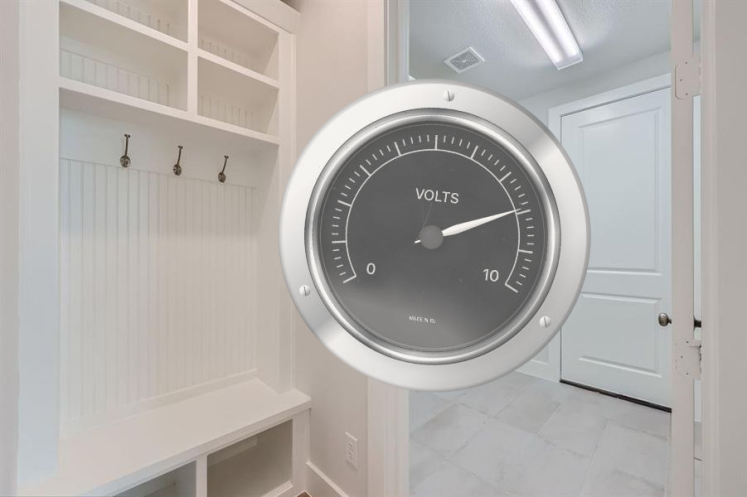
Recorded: 7.9 V
